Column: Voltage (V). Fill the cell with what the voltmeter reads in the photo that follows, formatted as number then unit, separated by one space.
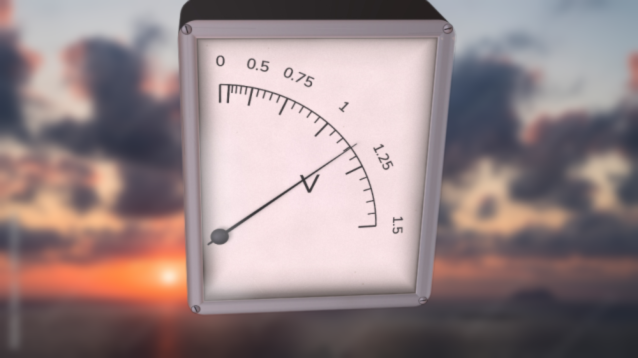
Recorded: 1.15 V
